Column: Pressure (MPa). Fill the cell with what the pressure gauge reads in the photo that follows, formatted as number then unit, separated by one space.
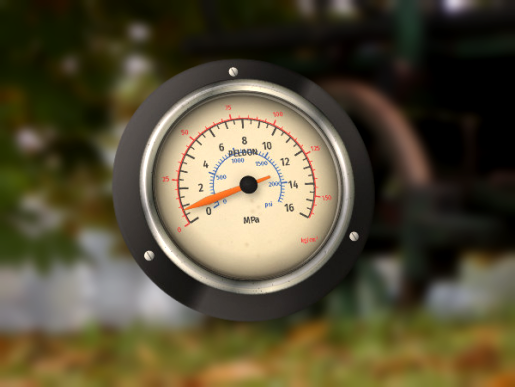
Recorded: 0.75 MPa
